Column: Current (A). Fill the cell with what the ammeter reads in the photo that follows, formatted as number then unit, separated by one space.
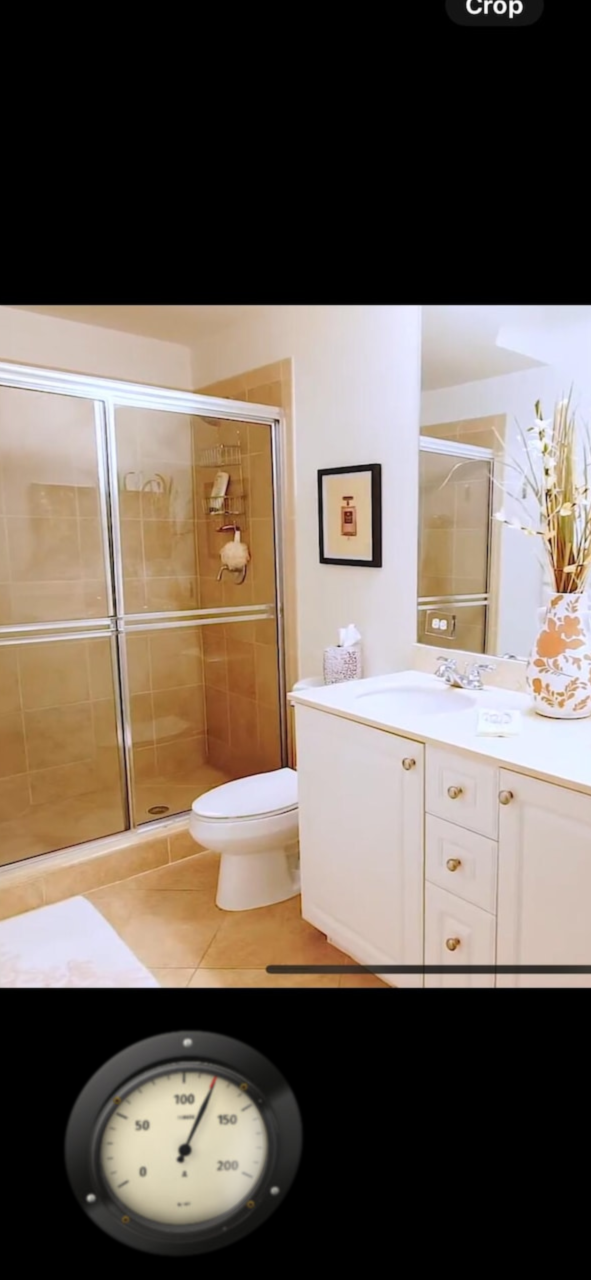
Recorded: 120 A
